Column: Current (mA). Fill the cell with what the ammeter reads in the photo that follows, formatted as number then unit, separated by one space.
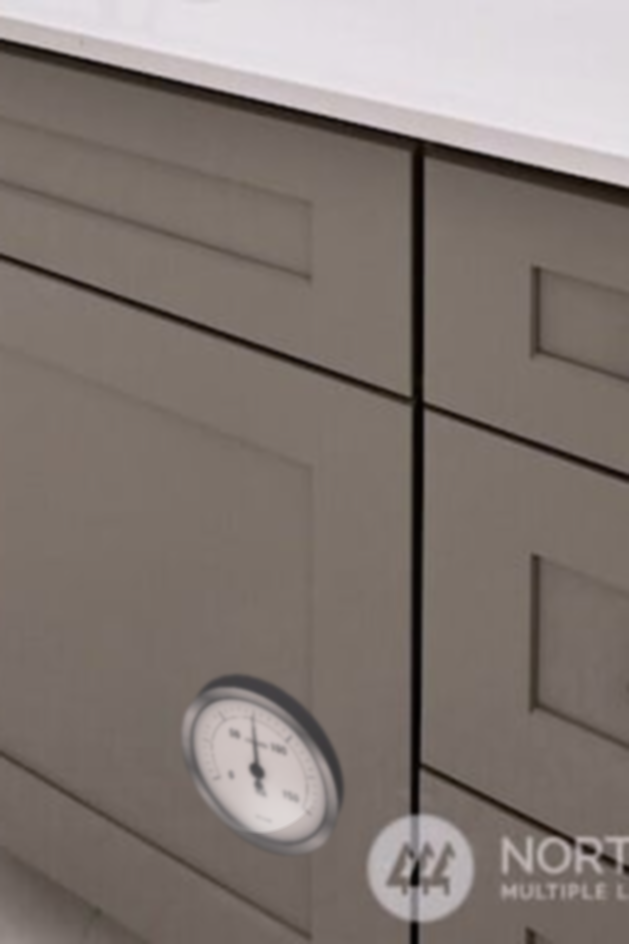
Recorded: 75 mA
